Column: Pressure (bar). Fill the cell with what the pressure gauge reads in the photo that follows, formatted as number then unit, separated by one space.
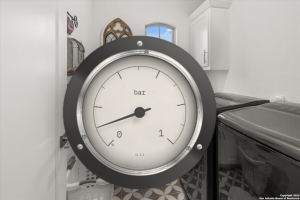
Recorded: 0.1 bar
